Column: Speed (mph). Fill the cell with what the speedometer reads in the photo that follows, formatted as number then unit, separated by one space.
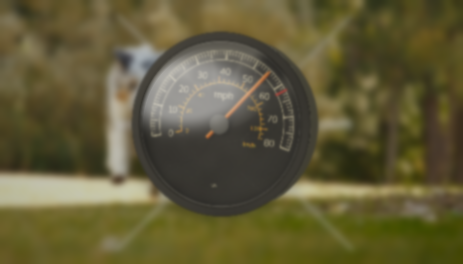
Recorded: 55 mph
